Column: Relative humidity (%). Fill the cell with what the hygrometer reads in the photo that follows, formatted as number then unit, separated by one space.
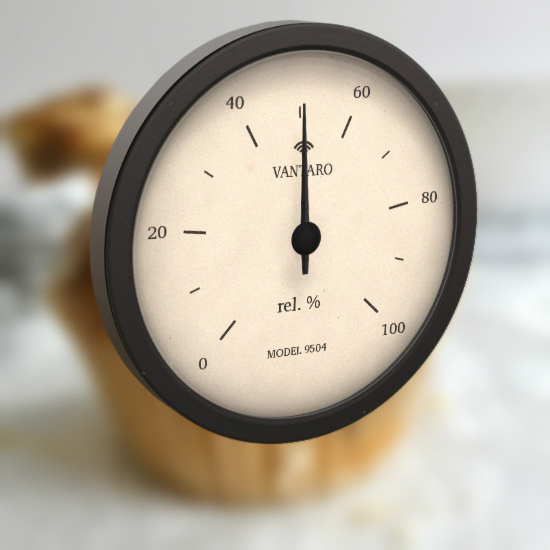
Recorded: 50 %
